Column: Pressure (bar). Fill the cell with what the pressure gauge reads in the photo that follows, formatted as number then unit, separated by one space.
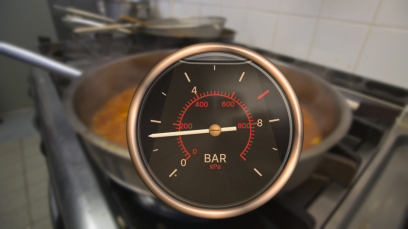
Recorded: 1.5 bar
